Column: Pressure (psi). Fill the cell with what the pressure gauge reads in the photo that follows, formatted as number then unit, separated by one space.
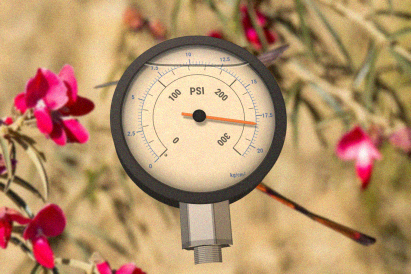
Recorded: 260 psi
